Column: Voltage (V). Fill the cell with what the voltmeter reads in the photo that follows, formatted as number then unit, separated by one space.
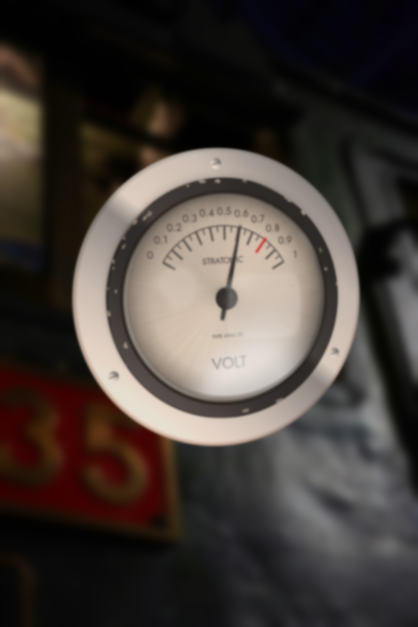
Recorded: 0.6 V
